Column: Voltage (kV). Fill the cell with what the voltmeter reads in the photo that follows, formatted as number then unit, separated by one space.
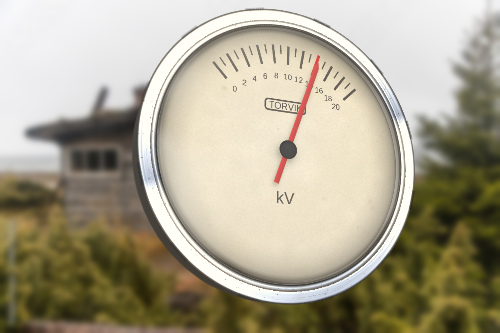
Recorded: 14 kV
